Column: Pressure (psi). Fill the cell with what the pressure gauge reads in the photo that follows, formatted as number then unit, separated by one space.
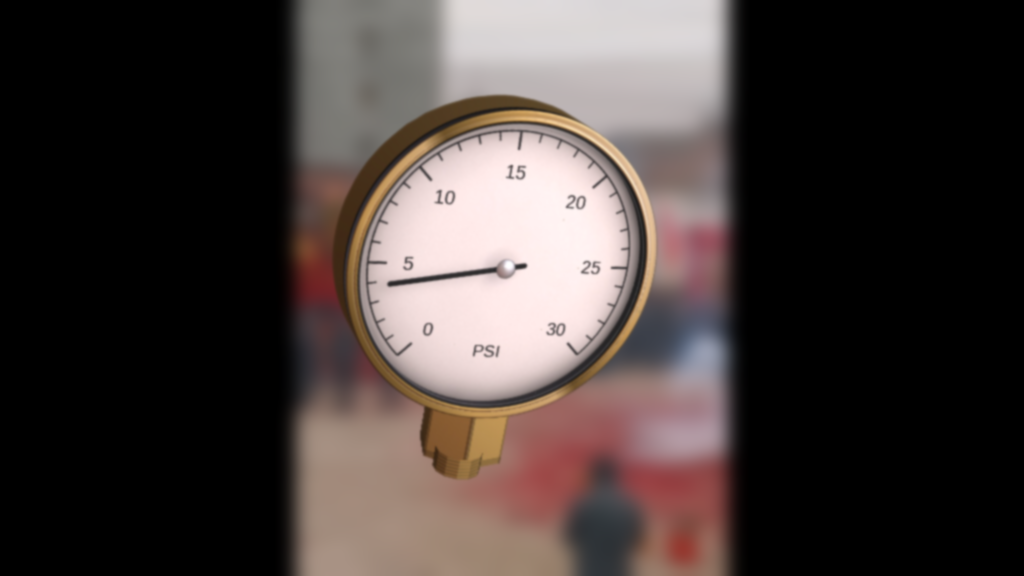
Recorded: 4 psi
